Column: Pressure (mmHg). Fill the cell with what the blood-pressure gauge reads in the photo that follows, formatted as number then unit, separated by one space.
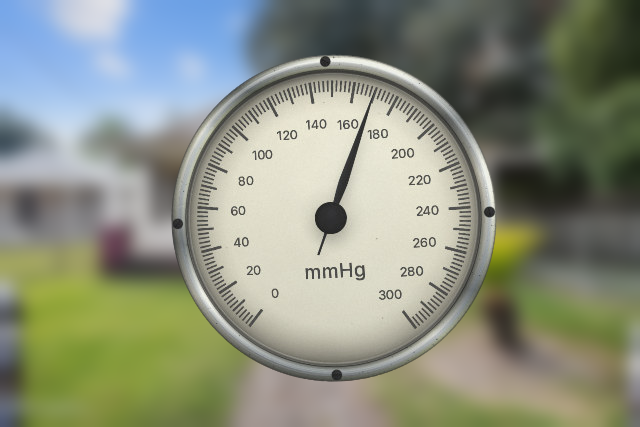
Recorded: 170 mmHg
